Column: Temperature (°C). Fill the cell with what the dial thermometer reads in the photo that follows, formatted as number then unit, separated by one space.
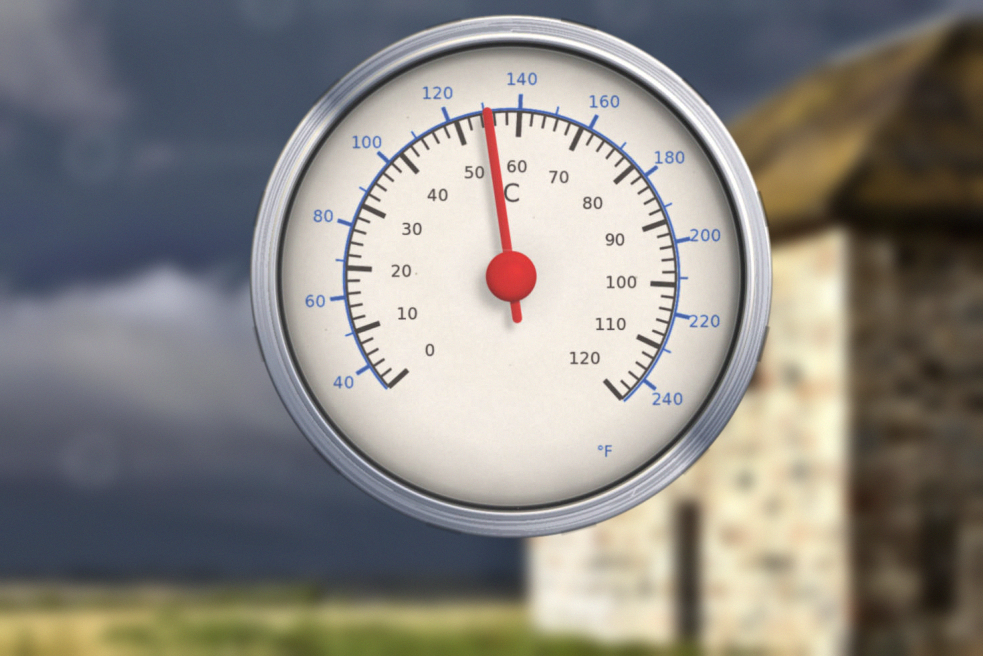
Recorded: 55 °C
